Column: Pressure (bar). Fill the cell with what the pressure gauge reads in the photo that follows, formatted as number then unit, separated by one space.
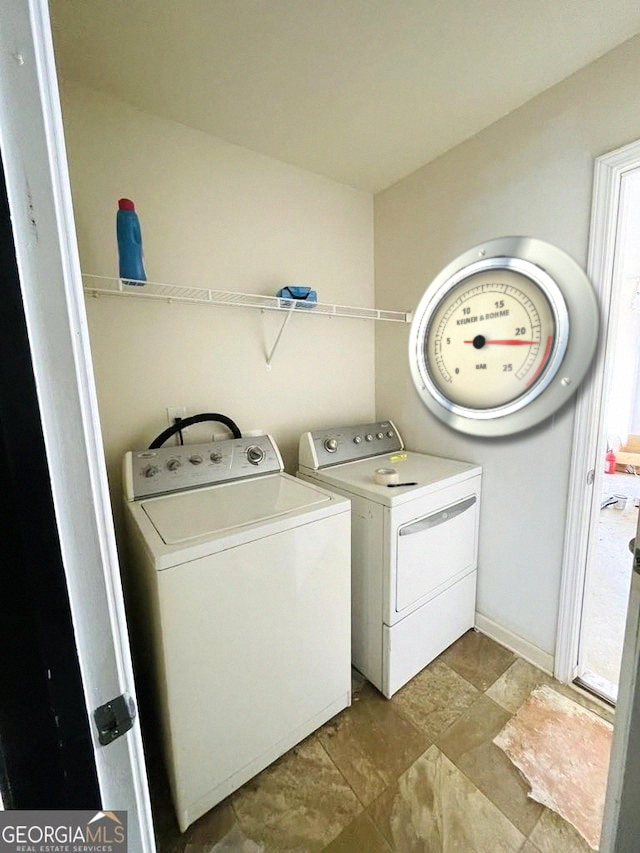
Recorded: 21.5 bar
